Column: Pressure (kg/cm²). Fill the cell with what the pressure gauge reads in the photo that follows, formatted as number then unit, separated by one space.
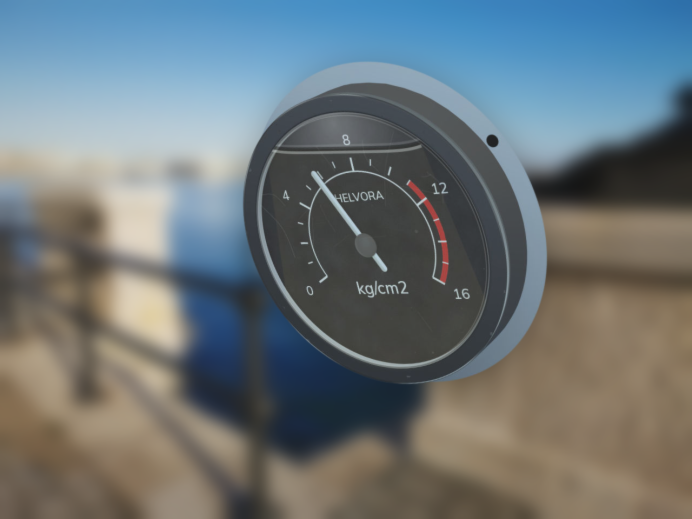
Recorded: 6 kg/cm²
